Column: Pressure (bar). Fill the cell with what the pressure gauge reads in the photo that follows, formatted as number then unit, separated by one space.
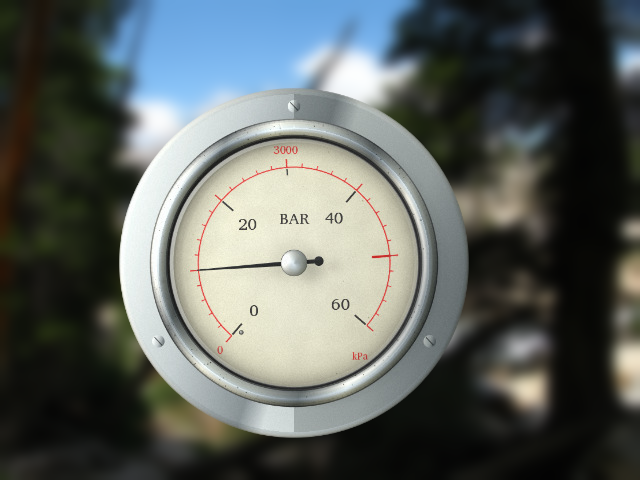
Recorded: 10 bar
